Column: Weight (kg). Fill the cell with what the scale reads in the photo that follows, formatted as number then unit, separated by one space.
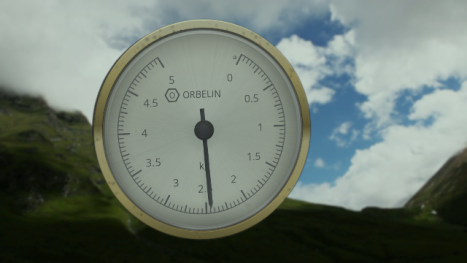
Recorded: 2.45 kg
